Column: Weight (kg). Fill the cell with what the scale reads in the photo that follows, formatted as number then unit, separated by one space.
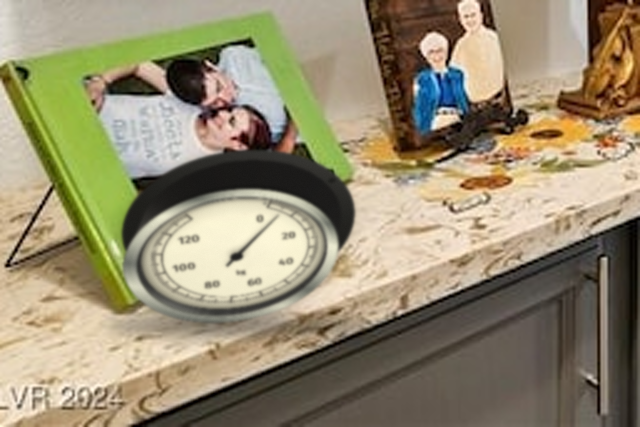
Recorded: 5 kg
